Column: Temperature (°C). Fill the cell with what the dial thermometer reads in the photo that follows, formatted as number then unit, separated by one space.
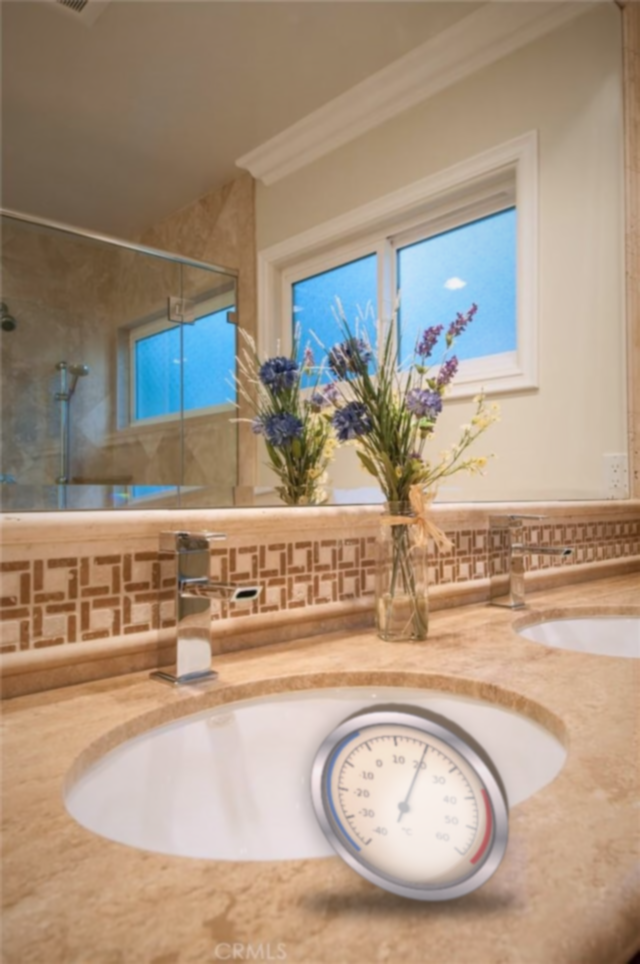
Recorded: 20 °C
